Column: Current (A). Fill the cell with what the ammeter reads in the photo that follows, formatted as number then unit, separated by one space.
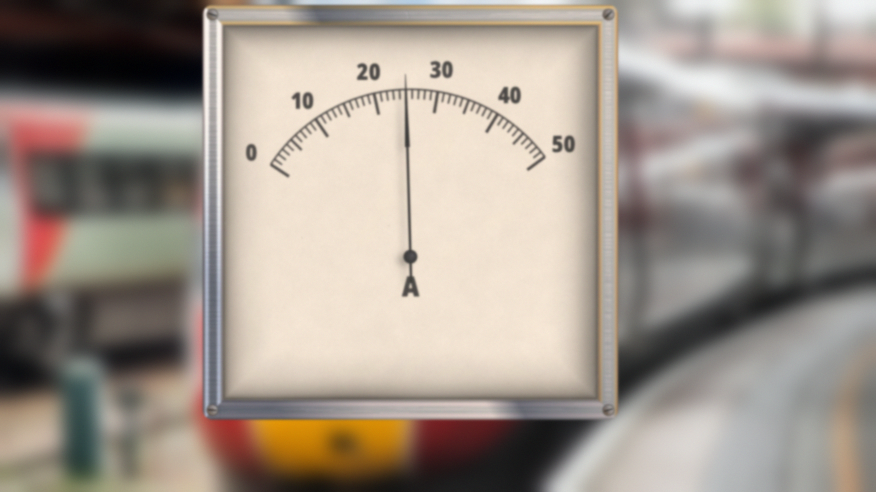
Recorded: 25 A
